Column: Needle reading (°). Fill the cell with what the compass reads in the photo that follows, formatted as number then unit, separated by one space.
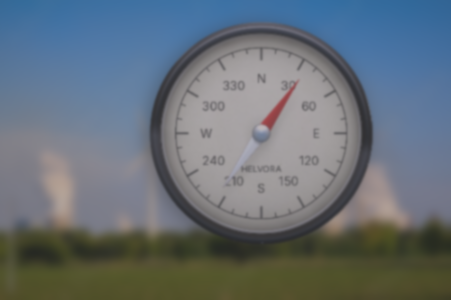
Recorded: 35 °
